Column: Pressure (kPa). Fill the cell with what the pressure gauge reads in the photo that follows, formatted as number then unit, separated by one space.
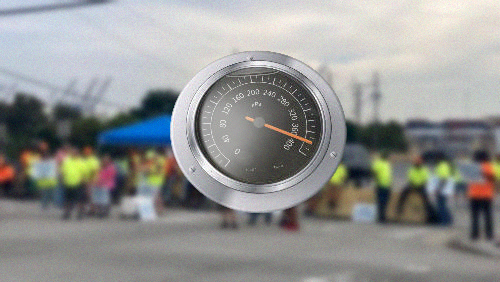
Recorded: 380 kPa
